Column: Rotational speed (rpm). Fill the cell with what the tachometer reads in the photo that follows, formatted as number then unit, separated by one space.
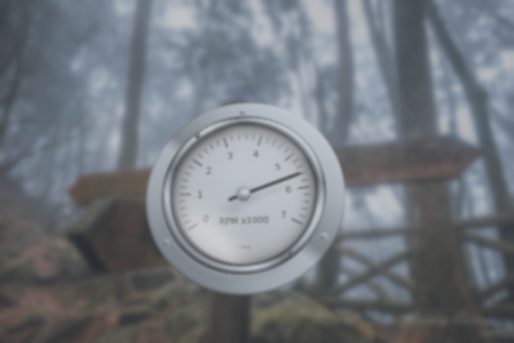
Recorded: 5600 rpm
